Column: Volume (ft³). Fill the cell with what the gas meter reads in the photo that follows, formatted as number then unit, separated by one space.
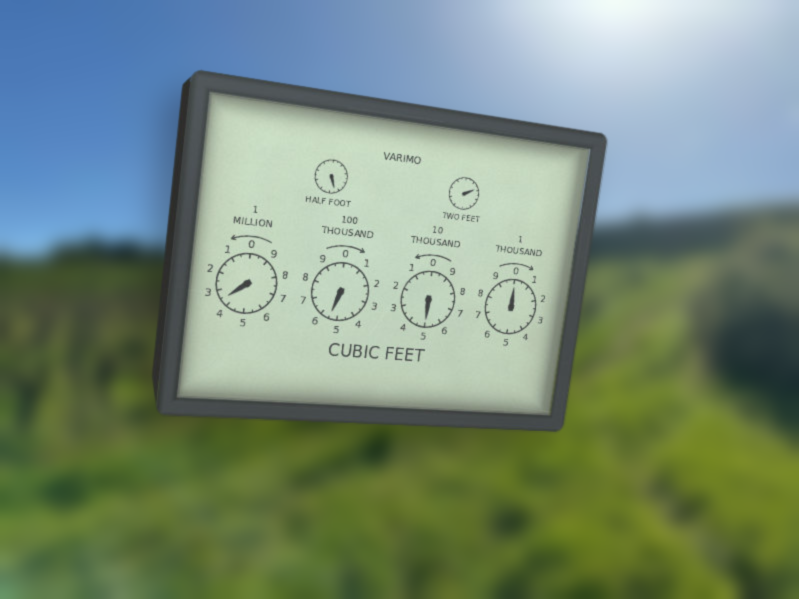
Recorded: 355000 ft³
